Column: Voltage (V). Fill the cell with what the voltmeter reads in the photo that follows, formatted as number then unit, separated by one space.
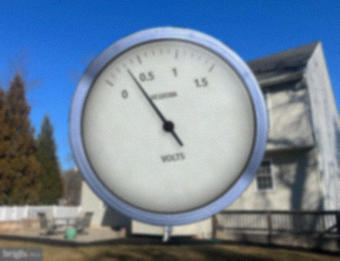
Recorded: 0.3 V
